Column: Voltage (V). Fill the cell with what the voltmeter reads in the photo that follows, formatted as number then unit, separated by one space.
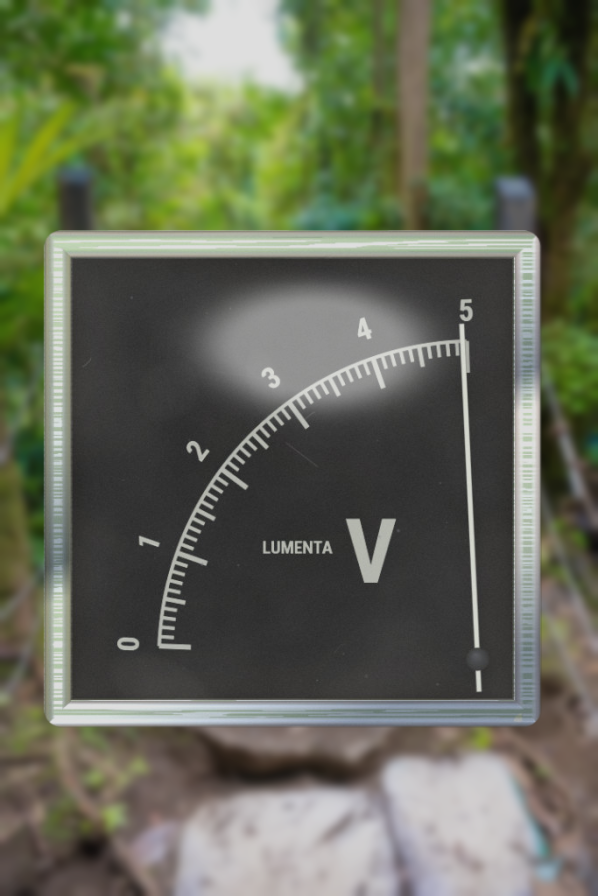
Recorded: 4.95 V
